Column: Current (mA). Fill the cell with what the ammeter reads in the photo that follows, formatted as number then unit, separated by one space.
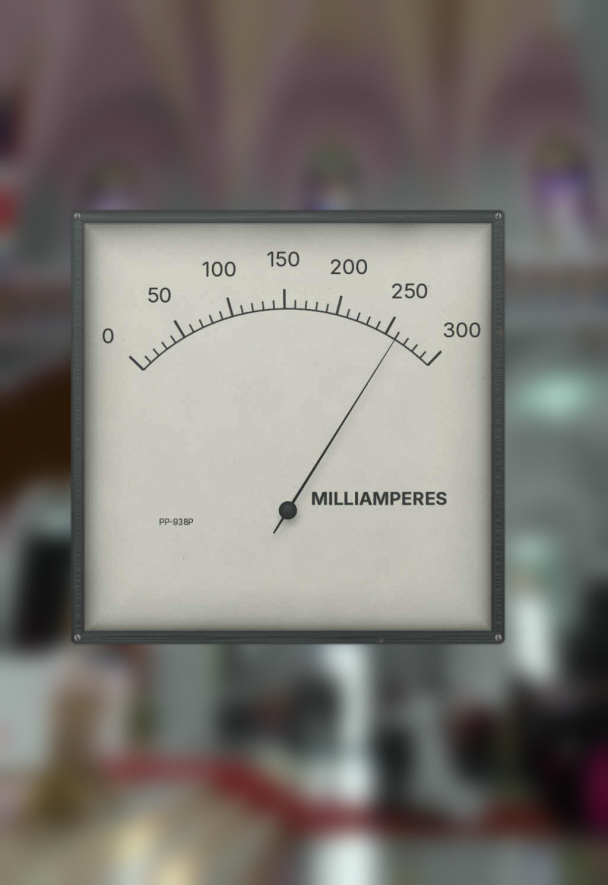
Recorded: 260 mA
